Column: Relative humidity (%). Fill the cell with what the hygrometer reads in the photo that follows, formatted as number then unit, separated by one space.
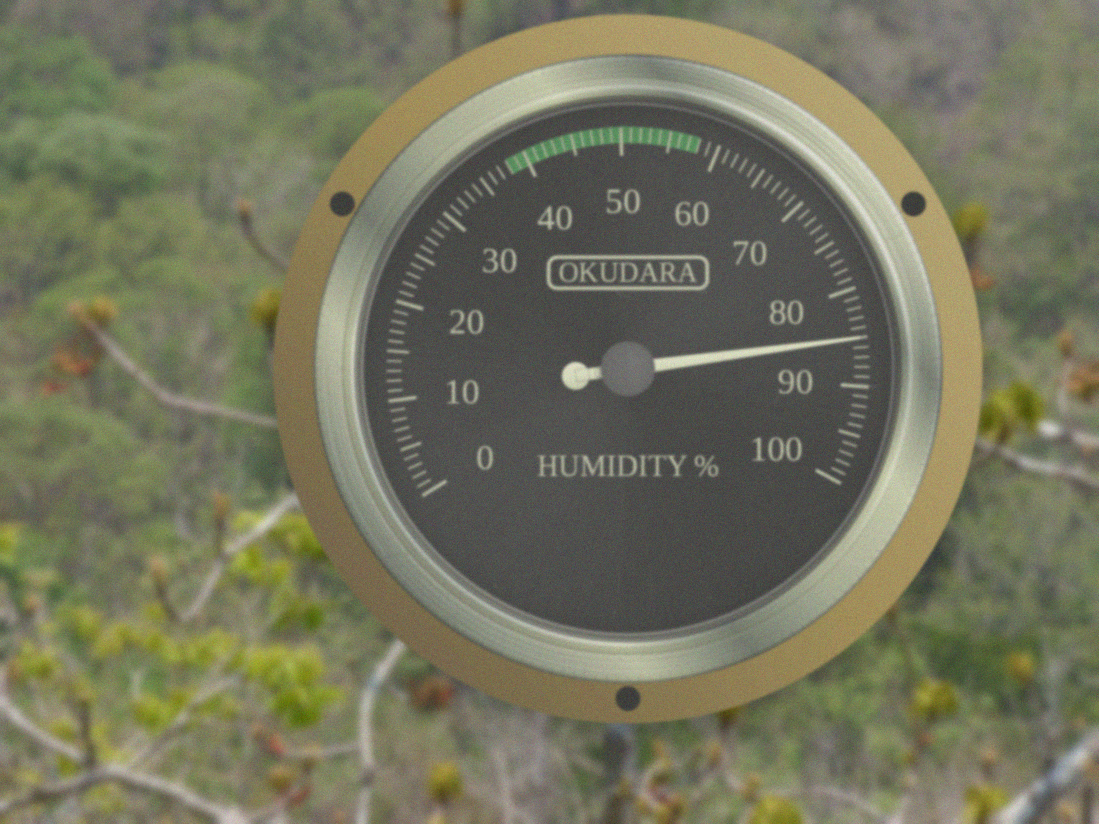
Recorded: 85 %
